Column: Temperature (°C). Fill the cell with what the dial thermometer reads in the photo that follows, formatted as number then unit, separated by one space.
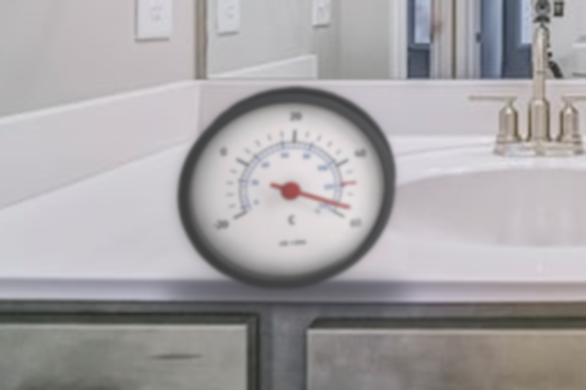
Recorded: 56 °C
